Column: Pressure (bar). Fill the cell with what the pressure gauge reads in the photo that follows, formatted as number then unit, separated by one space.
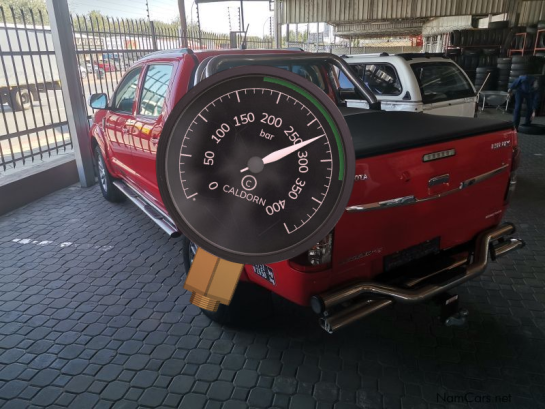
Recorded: 270 bar
